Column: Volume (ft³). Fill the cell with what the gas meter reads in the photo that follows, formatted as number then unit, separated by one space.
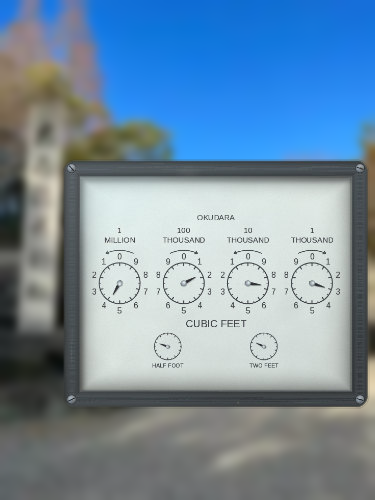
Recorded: 417300 ft³
